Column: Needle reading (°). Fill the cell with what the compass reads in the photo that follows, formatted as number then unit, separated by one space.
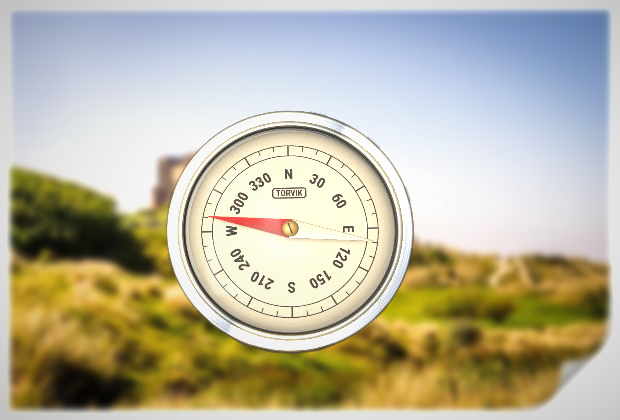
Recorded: 280 °
